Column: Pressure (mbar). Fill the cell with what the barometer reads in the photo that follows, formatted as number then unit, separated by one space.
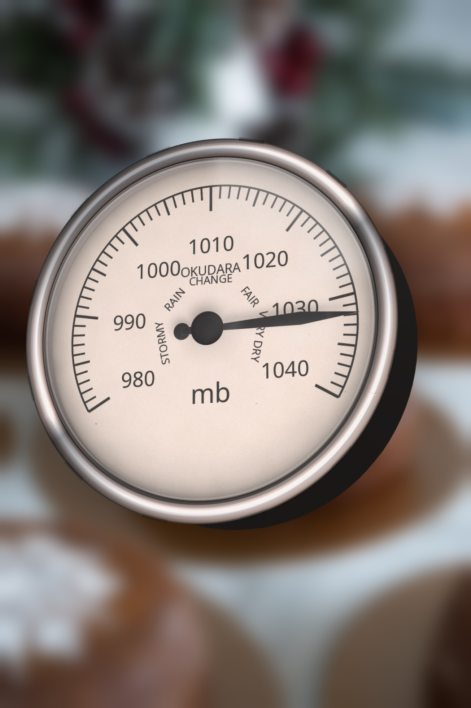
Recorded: 1032 mbar
